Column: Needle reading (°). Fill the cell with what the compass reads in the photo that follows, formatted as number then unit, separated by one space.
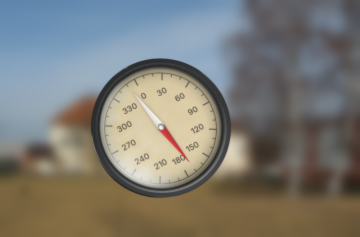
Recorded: 170 °
